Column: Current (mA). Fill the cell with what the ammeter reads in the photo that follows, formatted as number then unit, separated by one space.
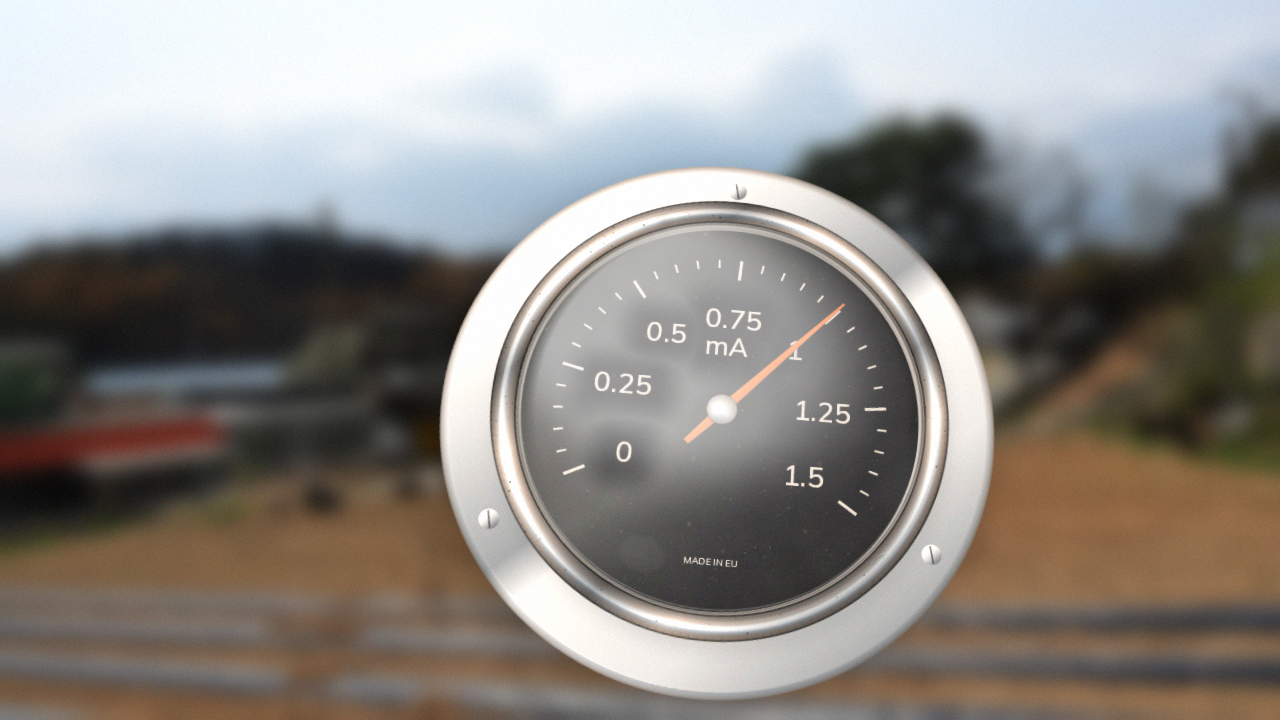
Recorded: 1 mA
